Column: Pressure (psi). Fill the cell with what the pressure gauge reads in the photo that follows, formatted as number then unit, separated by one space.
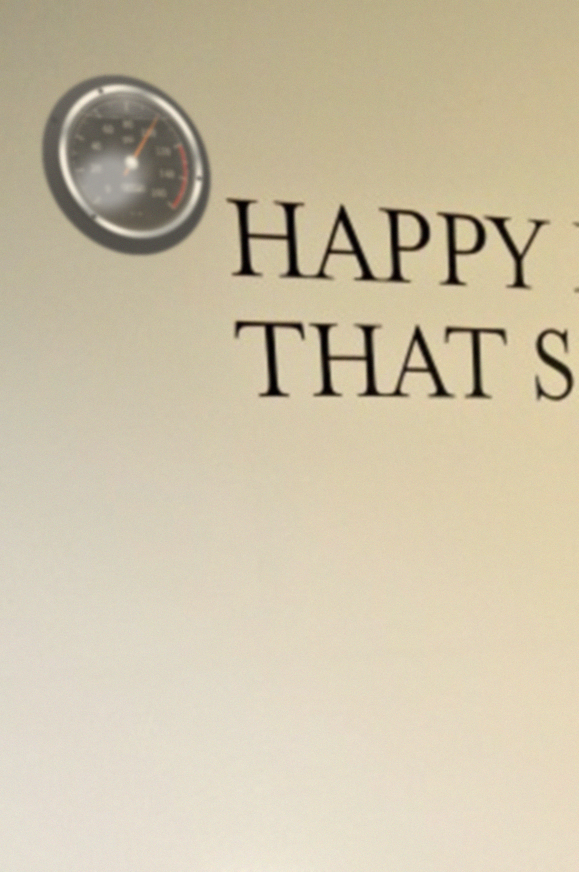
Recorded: 100 psi
